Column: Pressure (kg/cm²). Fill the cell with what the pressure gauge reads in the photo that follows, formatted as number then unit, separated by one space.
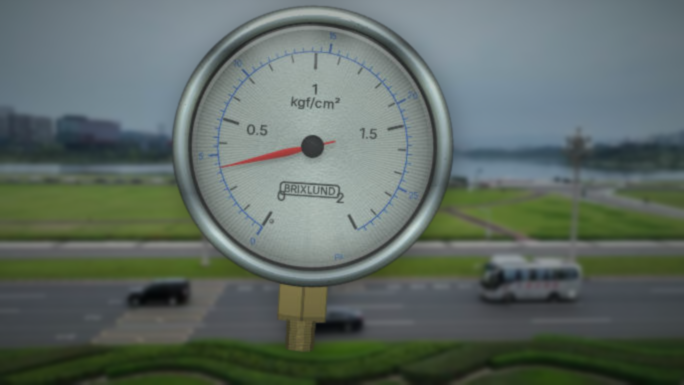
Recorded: 0.3 kg/cm²
